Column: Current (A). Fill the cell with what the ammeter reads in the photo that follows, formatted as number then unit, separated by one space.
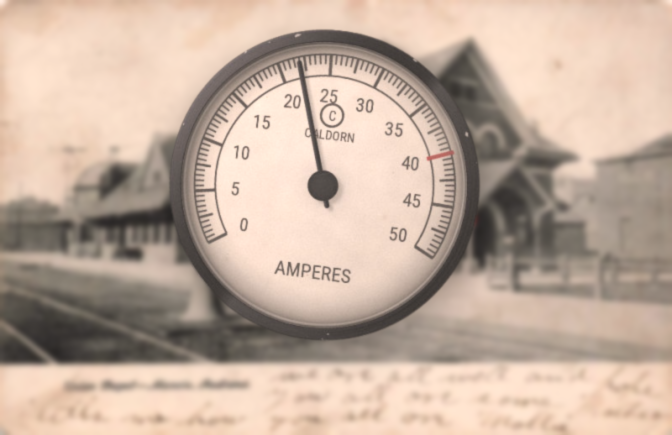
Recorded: 22 A
